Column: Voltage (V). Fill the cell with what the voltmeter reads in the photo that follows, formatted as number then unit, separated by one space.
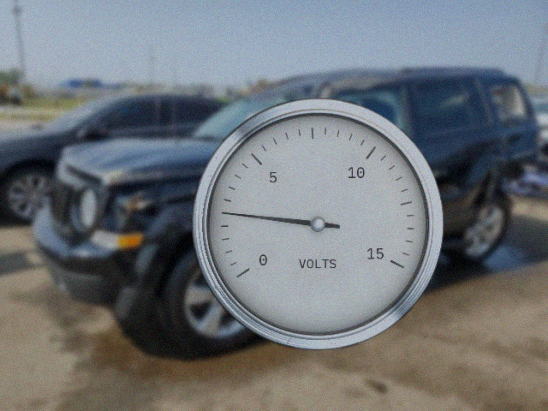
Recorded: 2.5 V
